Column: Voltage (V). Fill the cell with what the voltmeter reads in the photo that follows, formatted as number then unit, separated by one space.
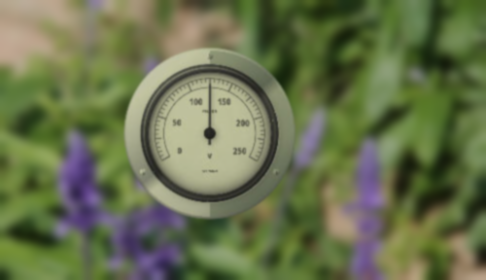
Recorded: 125 V
